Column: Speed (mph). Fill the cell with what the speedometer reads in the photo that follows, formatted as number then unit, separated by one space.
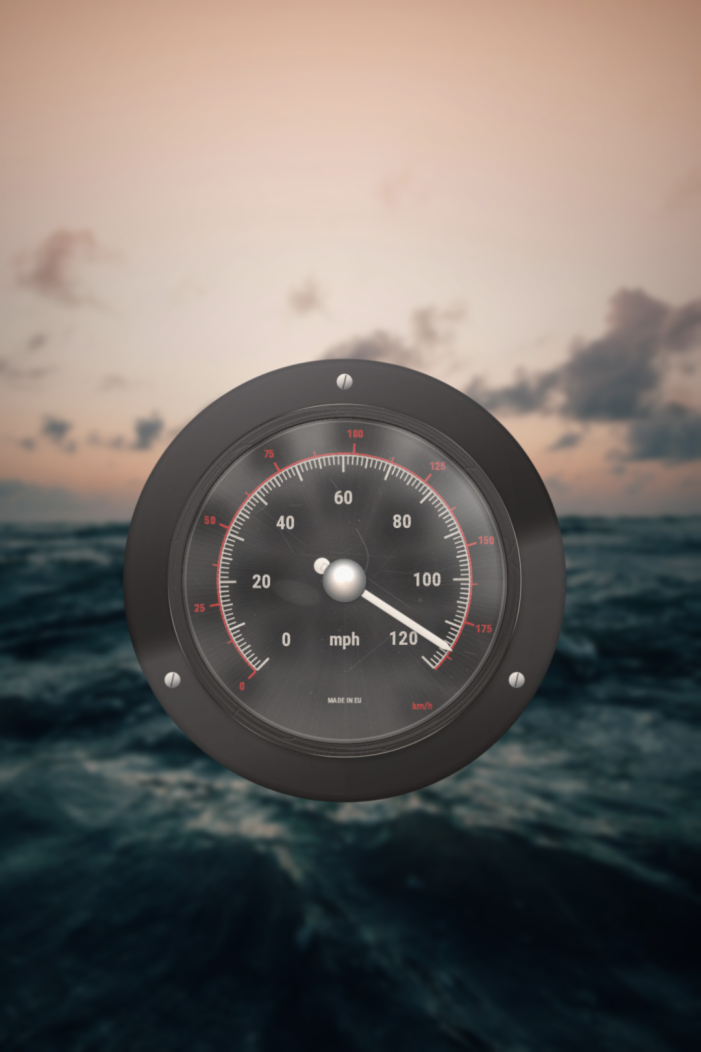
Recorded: 115 mph
